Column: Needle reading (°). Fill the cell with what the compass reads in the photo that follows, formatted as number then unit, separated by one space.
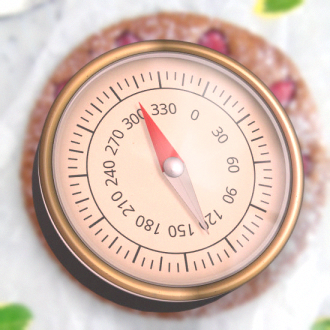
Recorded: 310 °
